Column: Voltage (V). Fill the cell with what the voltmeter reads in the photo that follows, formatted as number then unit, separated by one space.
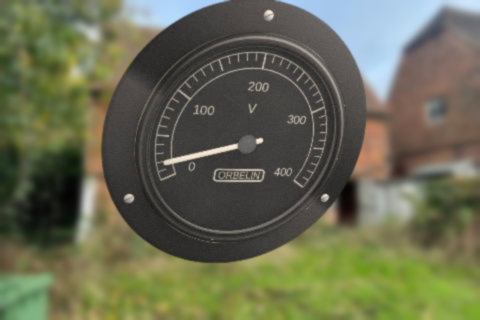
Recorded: 20 V
